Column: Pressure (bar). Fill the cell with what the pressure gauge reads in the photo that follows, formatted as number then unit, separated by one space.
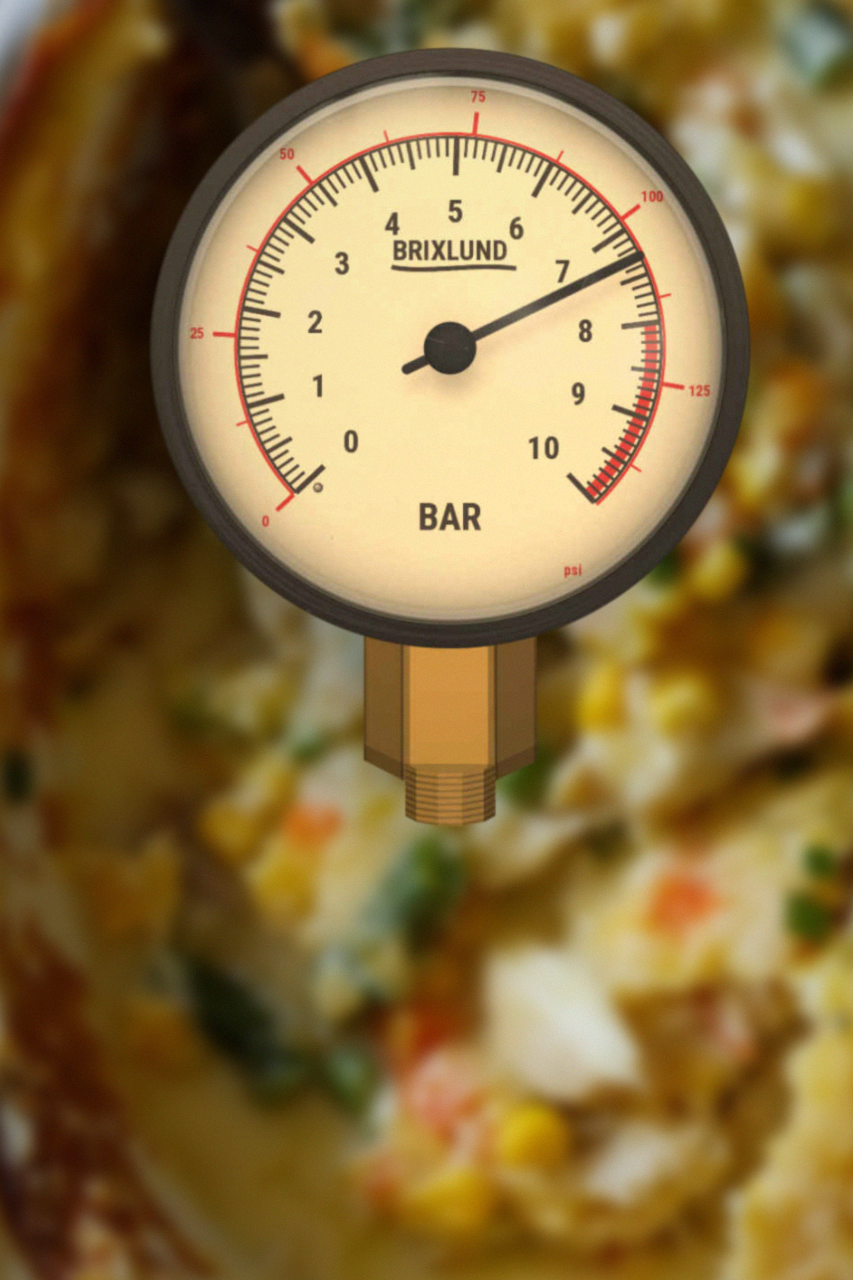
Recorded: 7.3 bar
